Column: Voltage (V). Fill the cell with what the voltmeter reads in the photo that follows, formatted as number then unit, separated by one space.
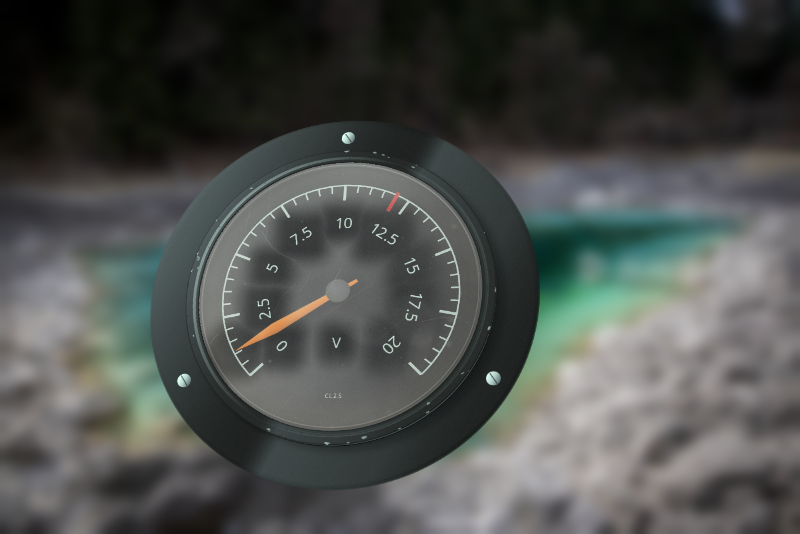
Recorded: 1 V
